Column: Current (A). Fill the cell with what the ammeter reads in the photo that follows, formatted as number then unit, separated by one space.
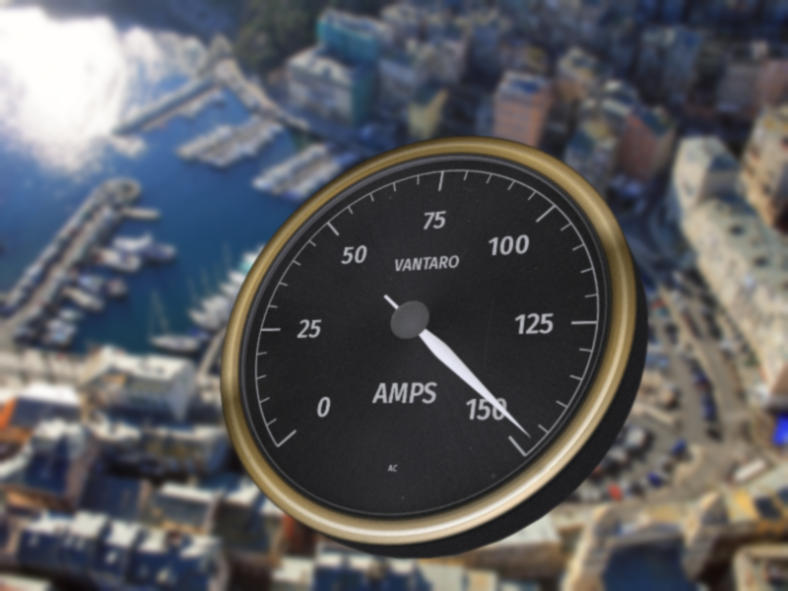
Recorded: 147.5 A
